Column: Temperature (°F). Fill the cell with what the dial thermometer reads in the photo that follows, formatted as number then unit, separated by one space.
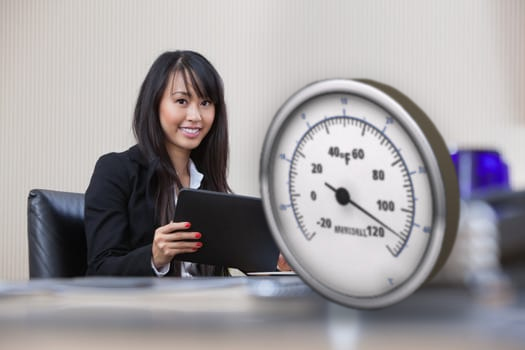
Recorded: 110 °F
